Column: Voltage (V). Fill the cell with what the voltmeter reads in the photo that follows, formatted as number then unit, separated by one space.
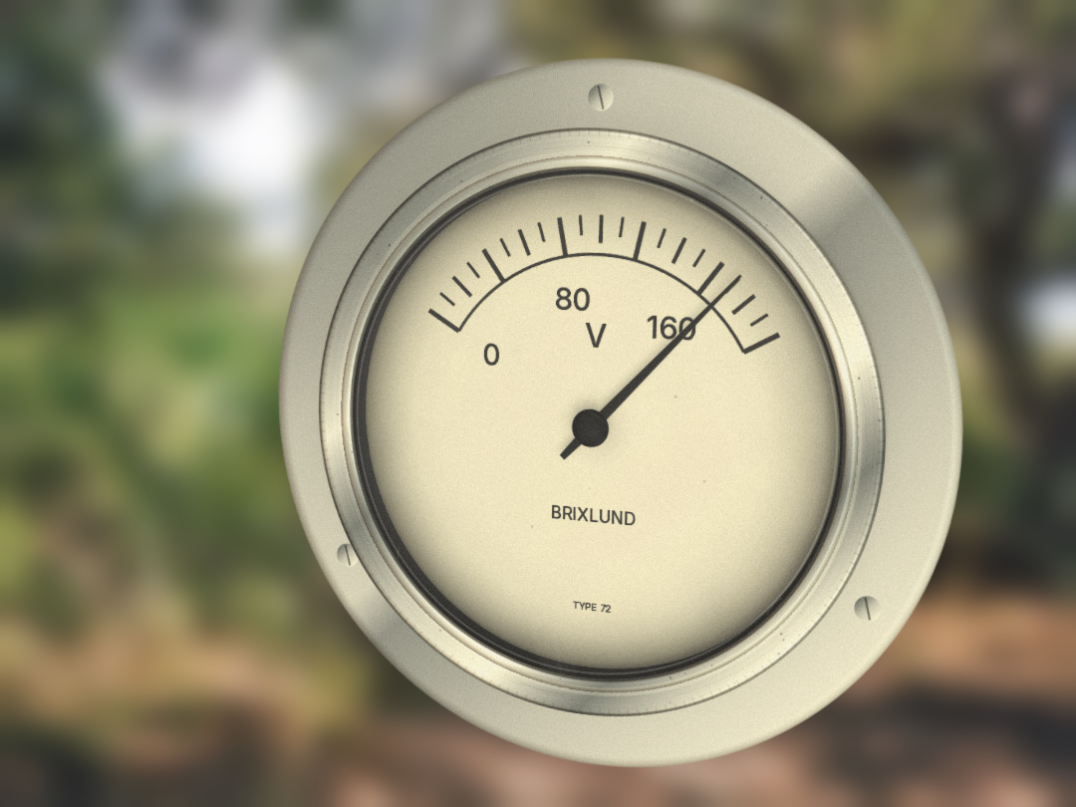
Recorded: 170 V
